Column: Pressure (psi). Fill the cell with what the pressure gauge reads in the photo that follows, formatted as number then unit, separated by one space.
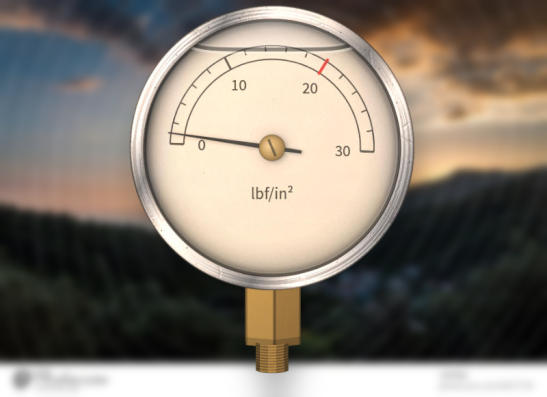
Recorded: 1 psi
